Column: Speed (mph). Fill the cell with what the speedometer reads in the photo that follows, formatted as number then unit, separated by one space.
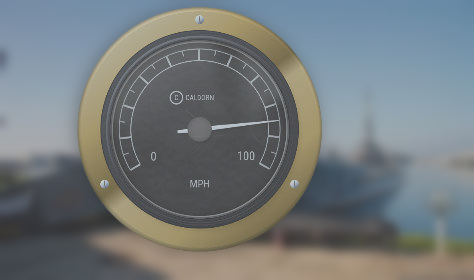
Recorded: 85 mph
